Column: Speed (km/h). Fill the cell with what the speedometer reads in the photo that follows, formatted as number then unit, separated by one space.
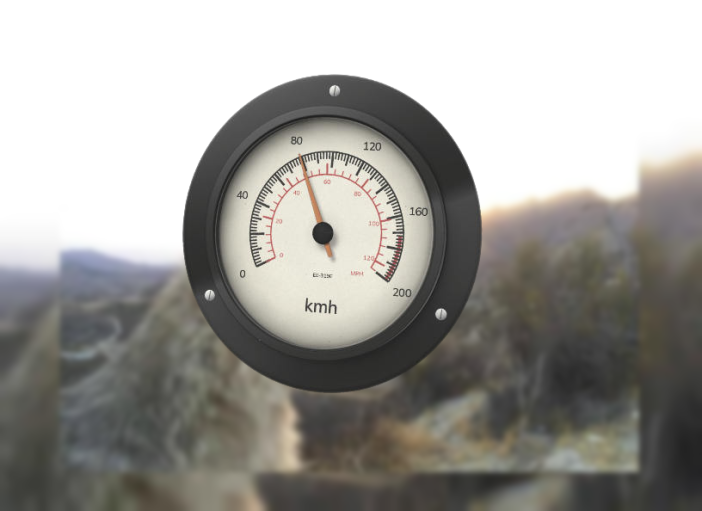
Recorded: 80 km/h
